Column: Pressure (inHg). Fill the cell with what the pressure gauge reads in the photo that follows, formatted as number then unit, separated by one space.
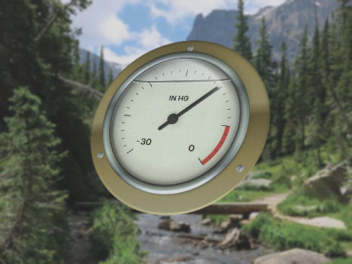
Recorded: -10 inHg
